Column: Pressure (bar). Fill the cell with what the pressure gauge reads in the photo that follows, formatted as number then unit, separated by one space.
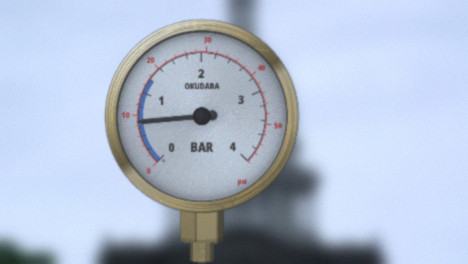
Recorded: 0.6 bar
